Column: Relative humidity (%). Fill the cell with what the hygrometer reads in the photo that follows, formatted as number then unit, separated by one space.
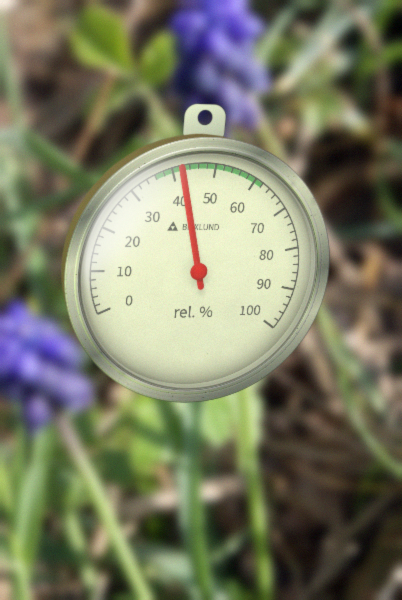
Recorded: 42 %
